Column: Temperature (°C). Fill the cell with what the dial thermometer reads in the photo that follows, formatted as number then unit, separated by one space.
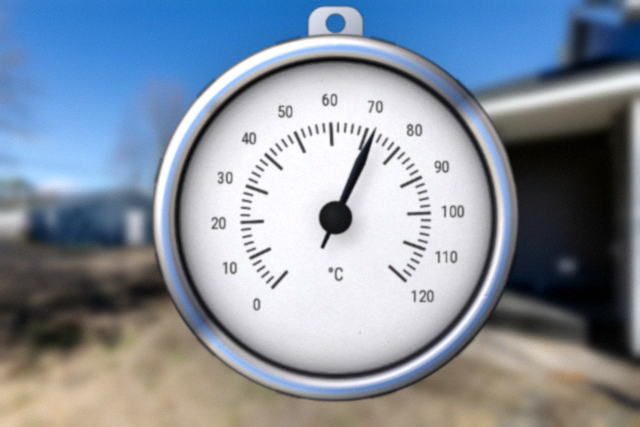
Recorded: 72 °C
